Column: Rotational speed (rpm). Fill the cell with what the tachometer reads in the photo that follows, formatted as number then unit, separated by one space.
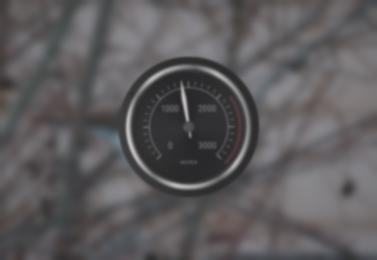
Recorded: 1400 rpm
